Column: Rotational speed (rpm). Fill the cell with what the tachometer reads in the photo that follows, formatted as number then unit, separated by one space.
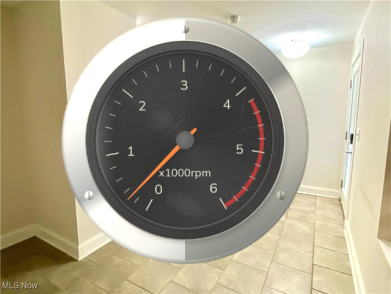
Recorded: 300 rpm
